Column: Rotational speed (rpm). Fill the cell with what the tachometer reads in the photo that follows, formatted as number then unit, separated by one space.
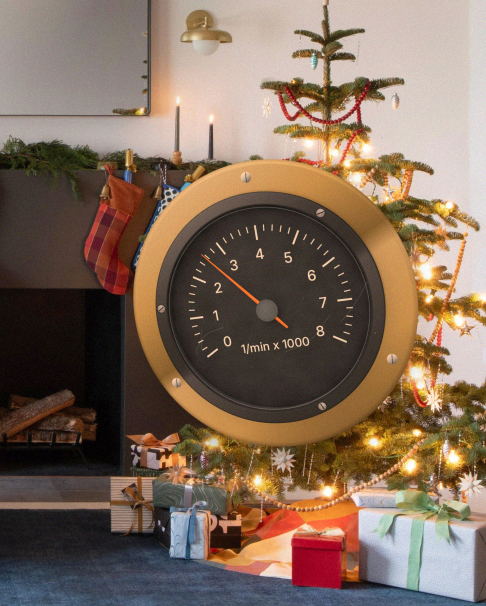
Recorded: 2600 rpm
